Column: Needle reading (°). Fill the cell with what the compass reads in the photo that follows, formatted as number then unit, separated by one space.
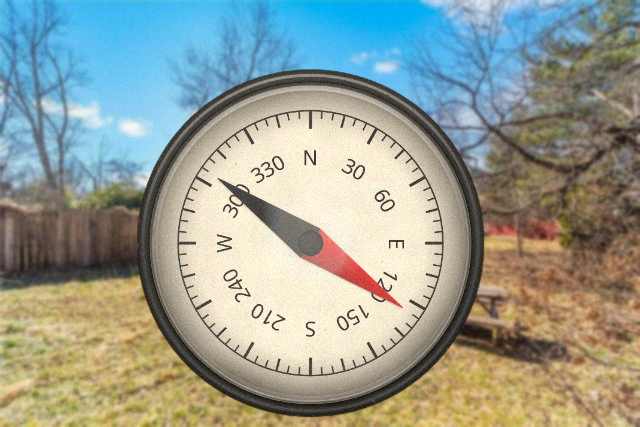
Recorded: 125 °
